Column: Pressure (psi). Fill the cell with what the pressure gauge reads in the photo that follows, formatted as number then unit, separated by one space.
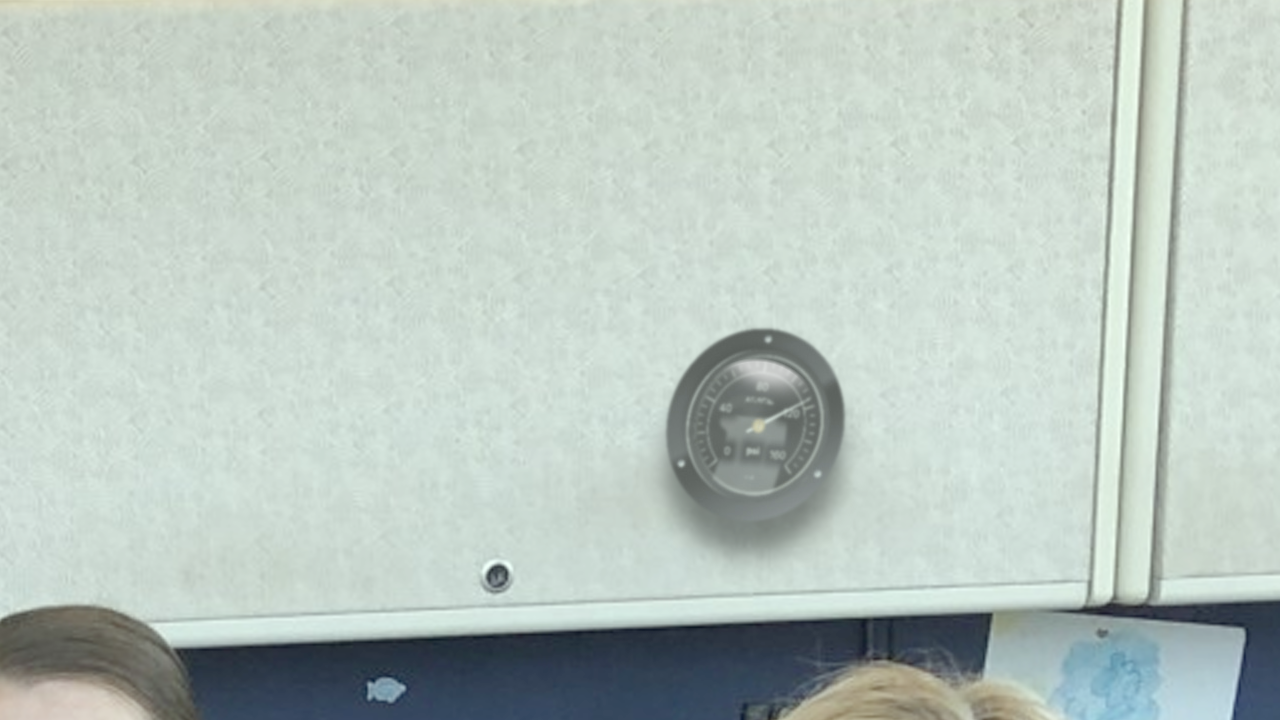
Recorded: 115 psi
